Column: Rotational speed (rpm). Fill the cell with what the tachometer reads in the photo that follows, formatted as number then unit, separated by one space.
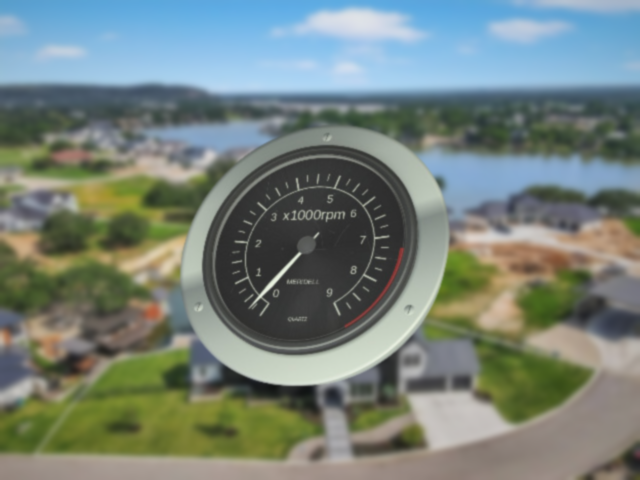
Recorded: 250 rpm
